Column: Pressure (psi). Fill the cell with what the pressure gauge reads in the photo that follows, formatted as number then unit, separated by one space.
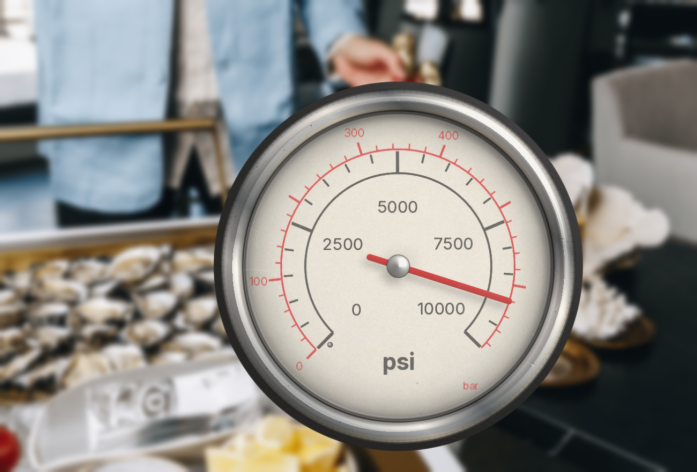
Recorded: 9000 psi
